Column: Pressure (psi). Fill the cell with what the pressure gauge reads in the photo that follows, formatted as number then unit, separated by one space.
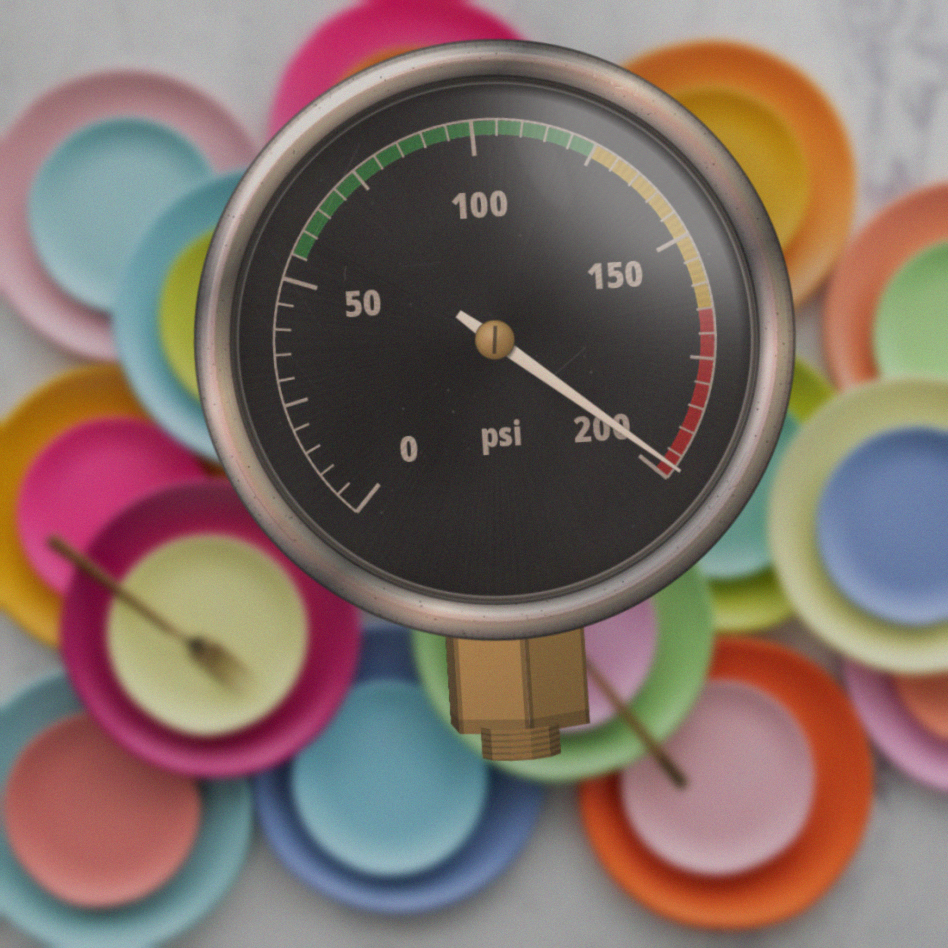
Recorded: 197.5 psi
